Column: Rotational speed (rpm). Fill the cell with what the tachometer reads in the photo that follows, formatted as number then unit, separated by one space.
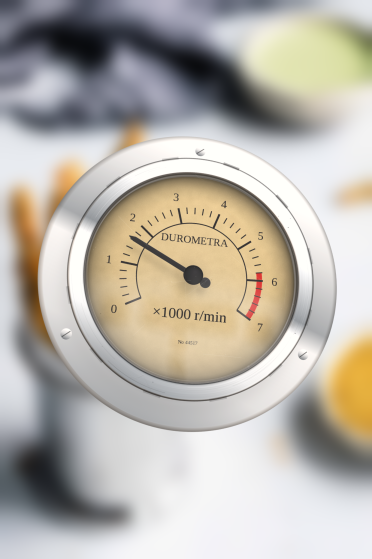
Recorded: 1600 rpm
